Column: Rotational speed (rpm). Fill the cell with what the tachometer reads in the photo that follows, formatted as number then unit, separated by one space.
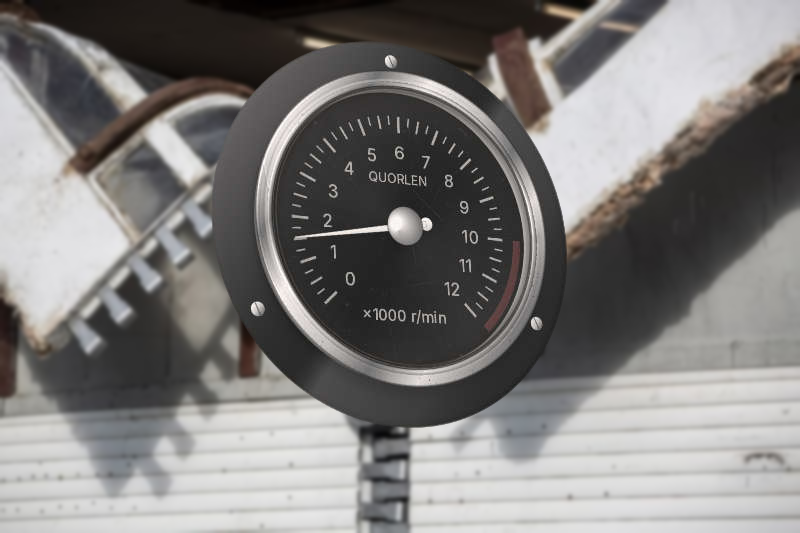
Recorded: 1500 rpm
